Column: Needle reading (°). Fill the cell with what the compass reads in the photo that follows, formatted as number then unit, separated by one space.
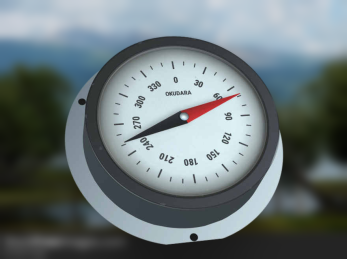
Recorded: 70 °
